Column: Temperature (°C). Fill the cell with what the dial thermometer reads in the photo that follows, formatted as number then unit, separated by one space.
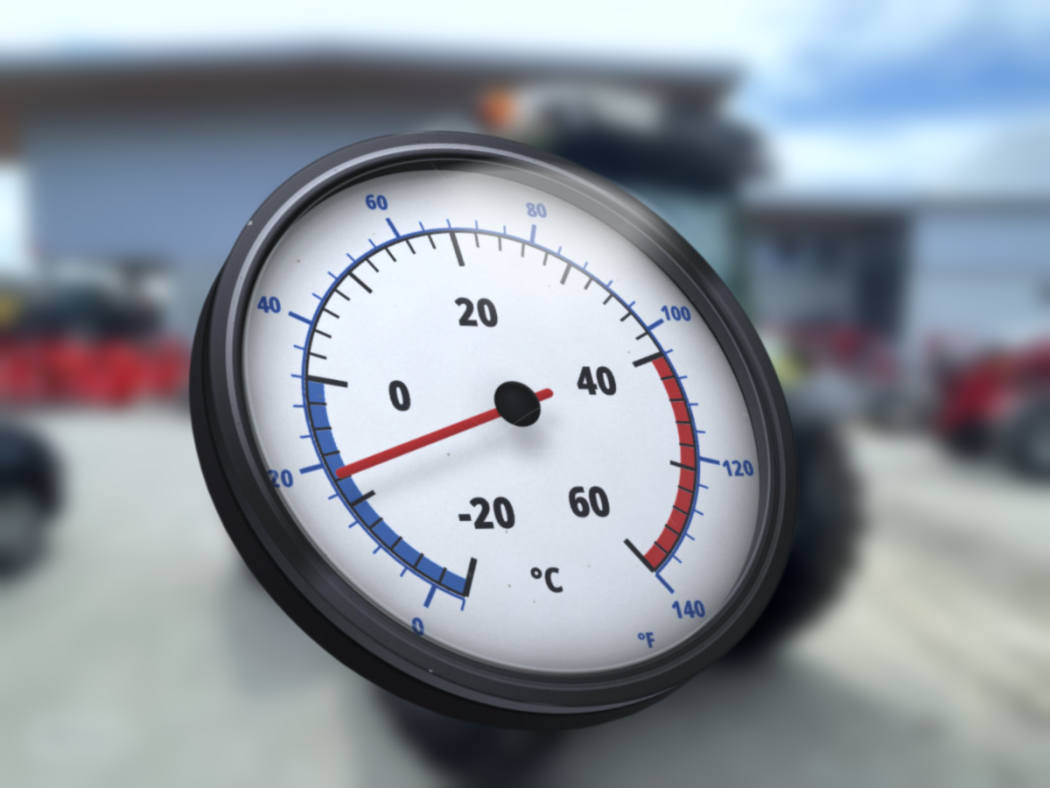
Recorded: -8 °C
